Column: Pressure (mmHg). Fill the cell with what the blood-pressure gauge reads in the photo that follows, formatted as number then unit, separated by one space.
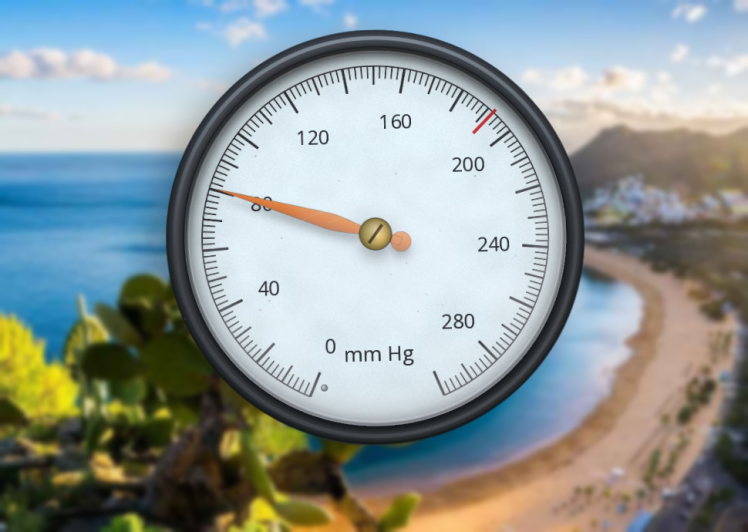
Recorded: 80 mmHg
